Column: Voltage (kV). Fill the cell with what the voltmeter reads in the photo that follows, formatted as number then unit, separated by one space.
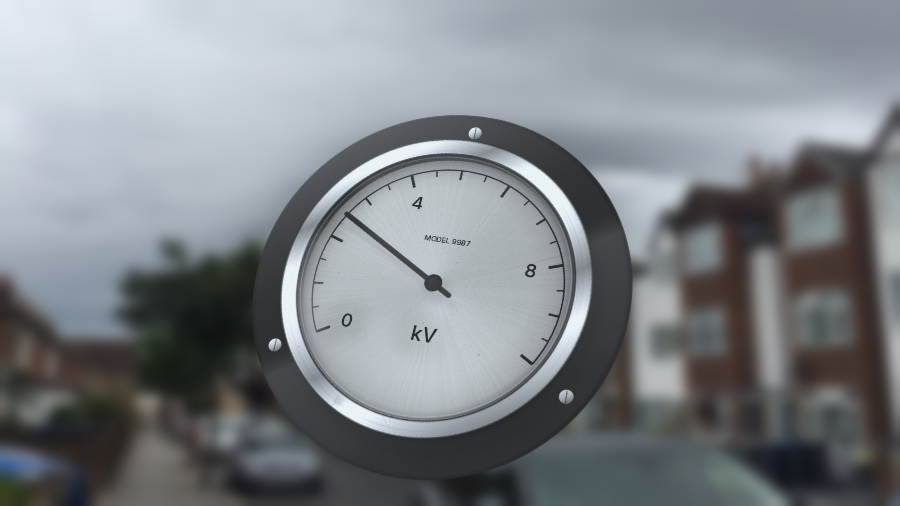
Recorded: 2.5 kV
